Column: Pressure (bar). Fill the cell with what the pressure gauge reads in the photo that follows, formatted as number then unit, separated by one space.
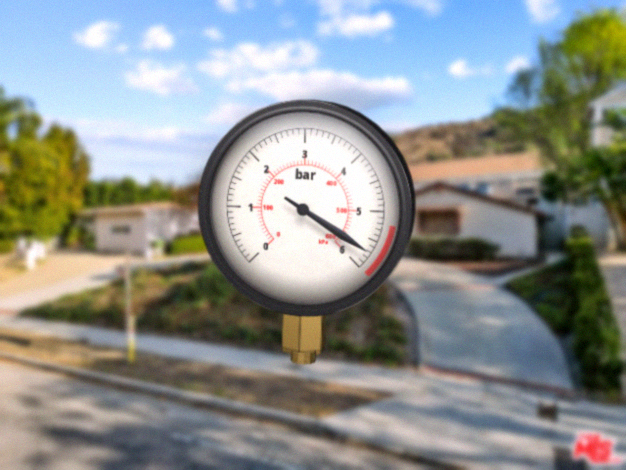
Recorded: 5.7 bar
